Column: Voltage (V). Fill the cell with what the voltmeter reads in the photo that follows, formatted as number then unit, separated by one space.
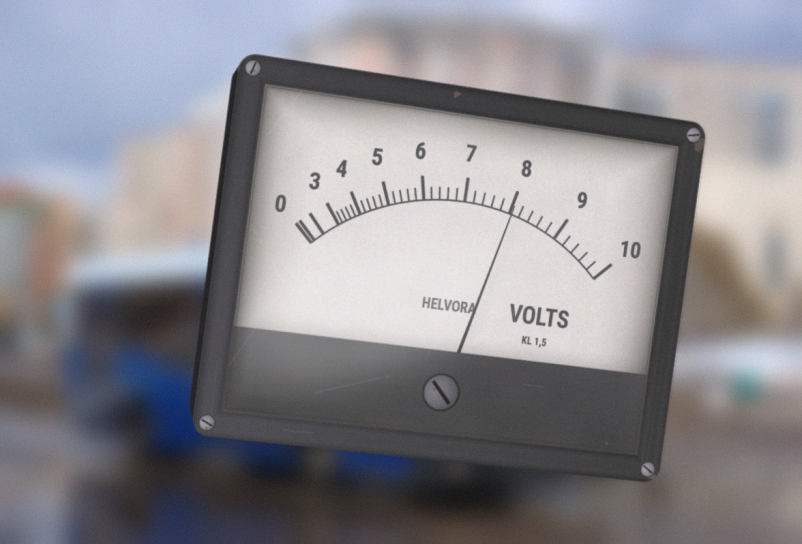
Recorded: 8 V
